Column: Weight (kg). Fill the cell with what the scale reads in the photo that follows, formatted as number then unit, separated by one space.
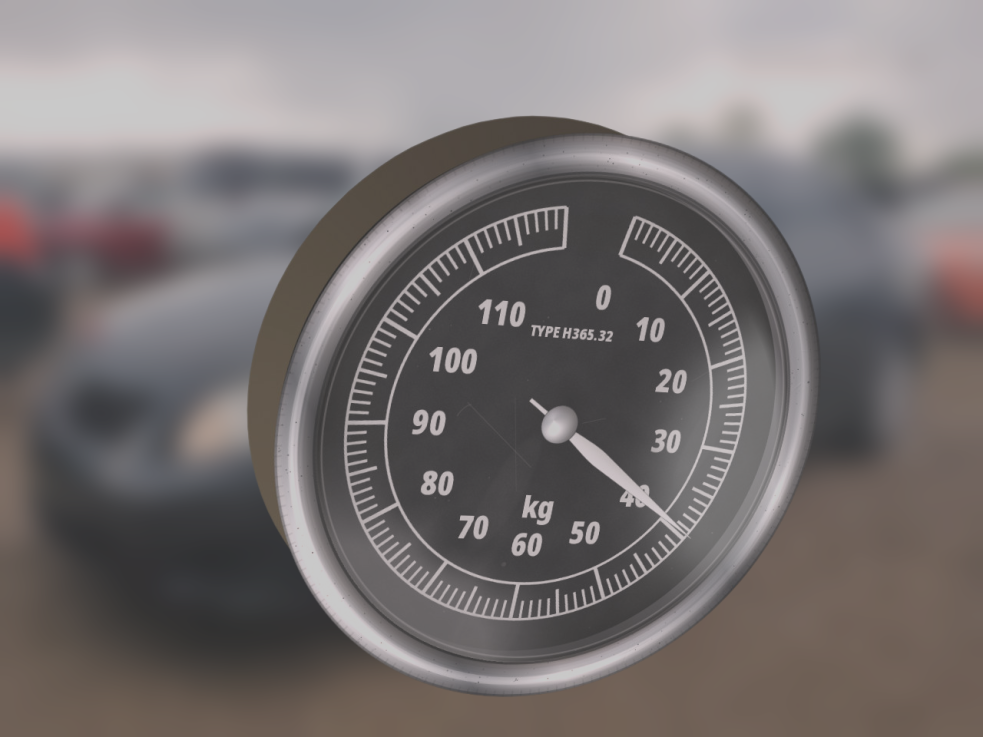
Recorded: 39.5 kg
